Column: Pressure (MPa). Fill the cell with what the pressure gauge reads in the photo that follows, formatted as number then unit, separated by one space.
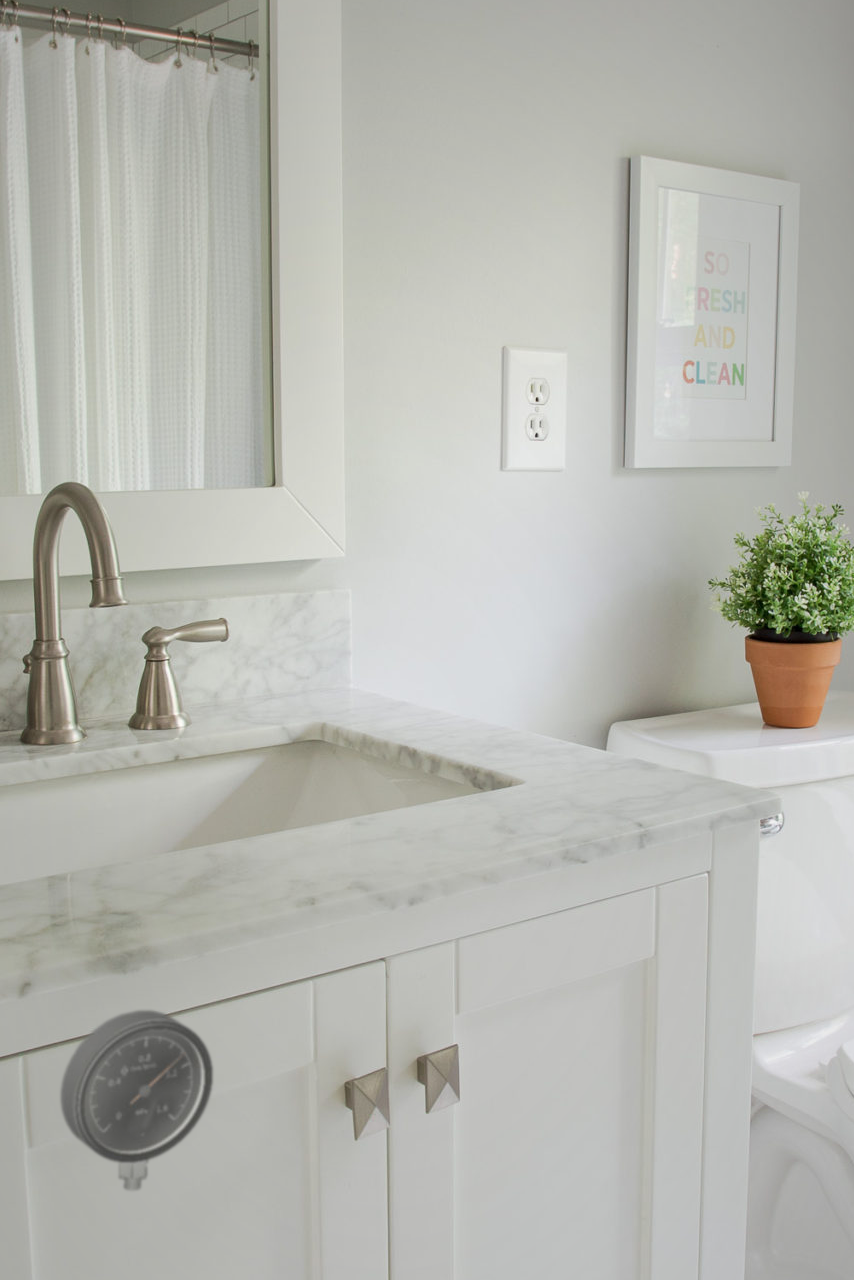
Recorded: 1.1 MPa
